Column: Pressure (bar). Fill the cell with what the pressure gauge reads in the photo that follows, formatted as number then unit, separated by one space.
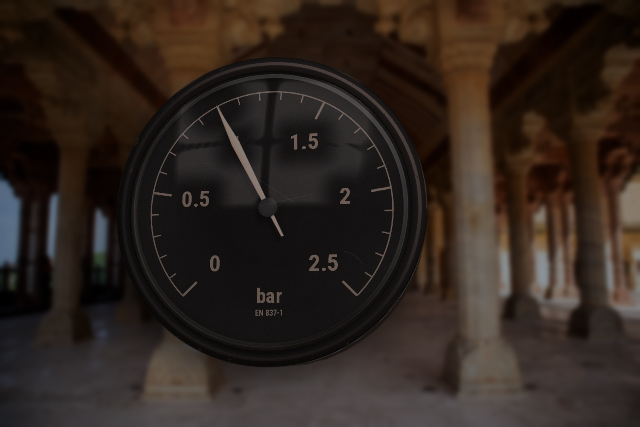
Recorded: 1 bar
